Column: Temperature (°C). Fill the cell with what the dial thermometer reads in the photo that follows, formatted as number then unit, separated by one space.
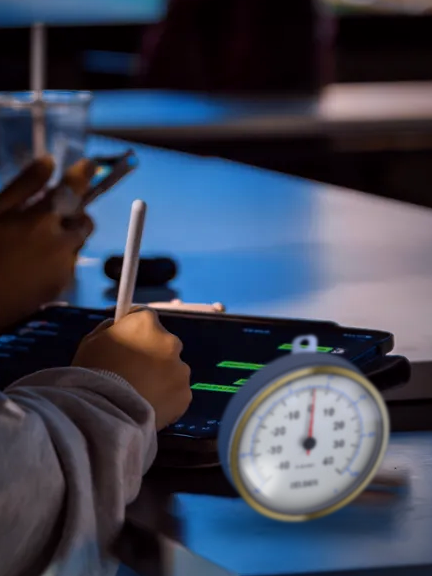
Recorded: 0 °C
